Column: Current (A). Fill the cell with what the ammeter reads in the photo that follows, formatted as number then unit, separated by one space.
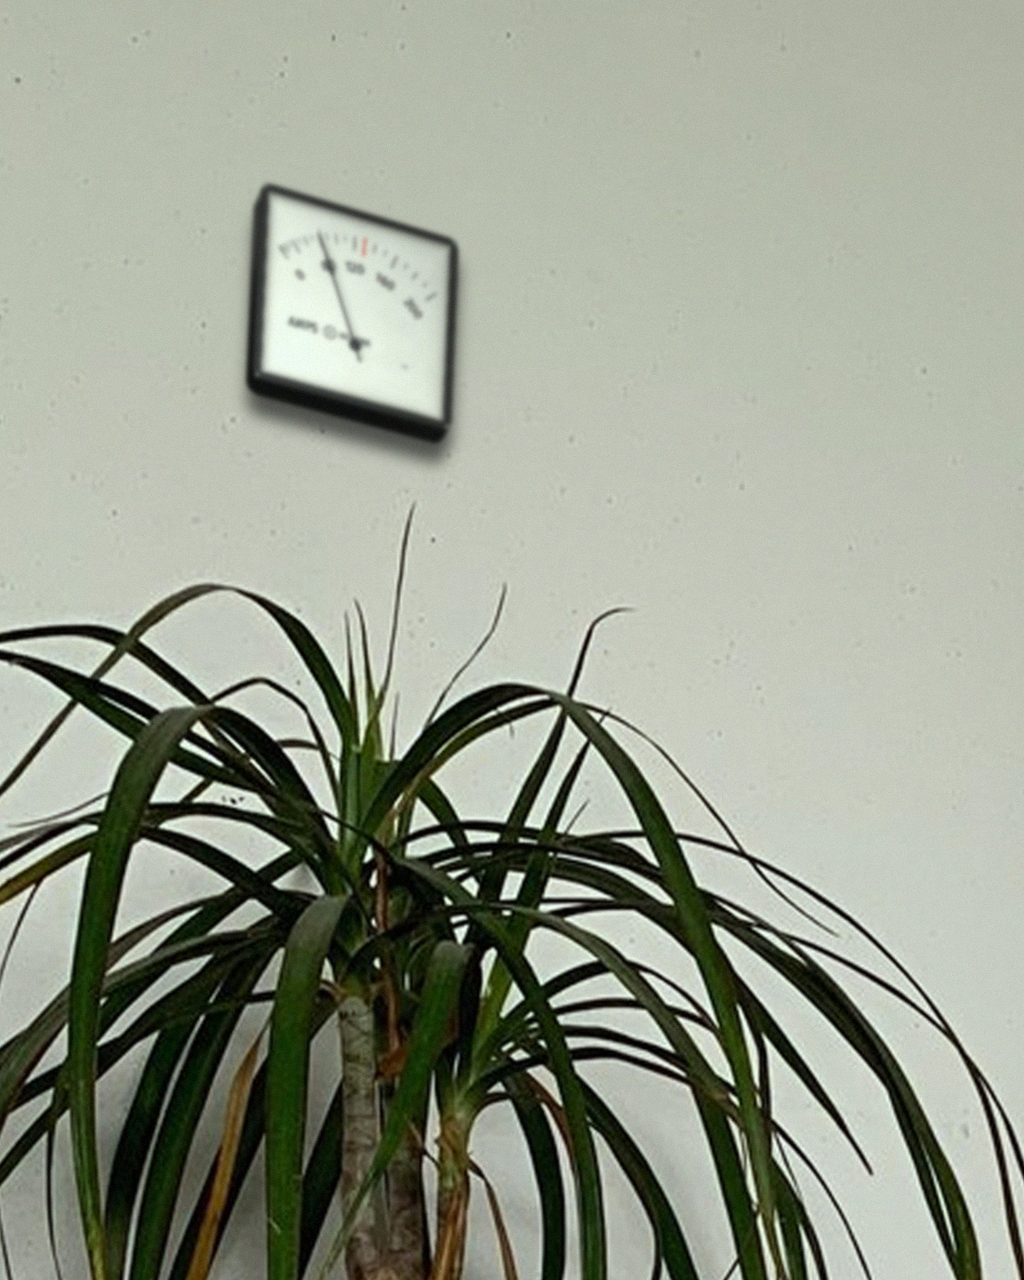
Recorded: 80 A
